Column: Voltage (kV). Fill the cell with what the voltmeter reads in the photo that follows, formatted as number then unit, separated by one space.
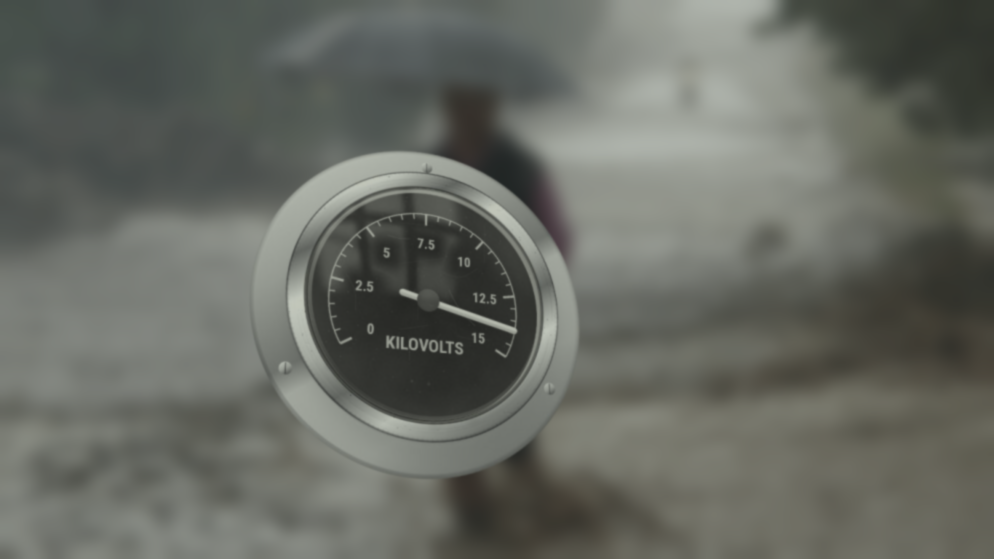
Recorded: 14 kV
